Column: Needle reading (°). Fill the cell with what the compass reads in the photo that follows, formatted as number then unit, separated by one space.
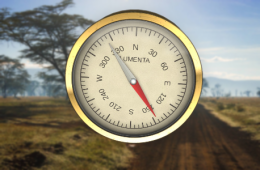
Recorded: 145 °
